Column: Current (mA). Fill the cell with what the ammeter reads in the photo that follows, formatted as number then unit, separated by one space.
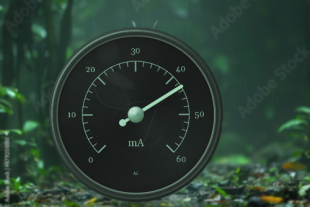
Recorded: 43 mA
